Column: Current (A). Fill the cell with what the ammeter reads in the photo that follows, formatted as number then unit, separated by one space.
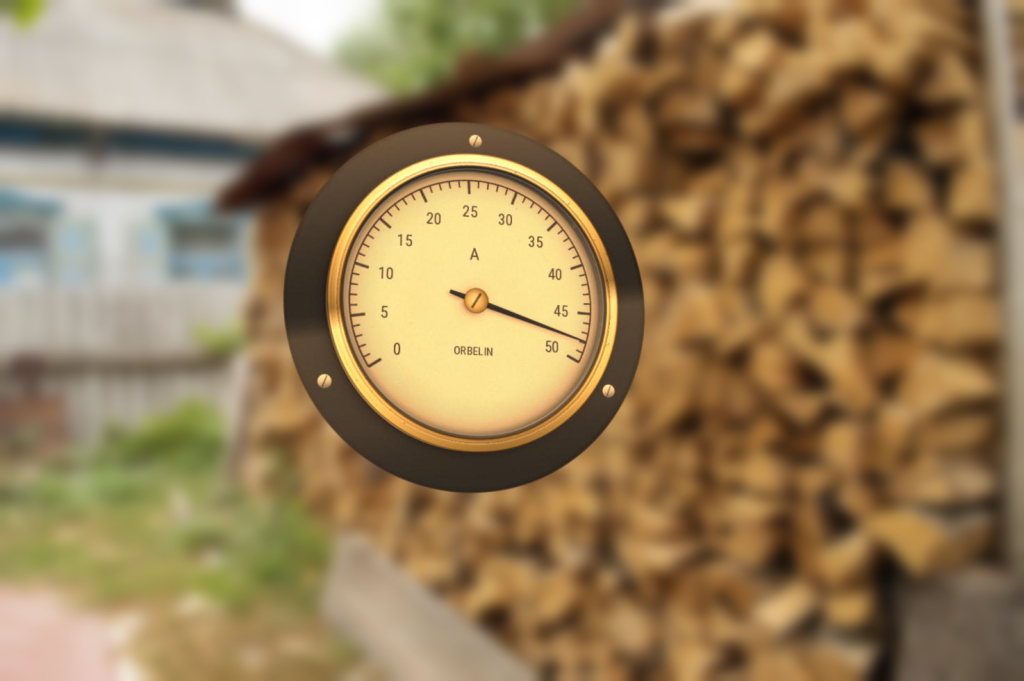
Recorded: 48 A
